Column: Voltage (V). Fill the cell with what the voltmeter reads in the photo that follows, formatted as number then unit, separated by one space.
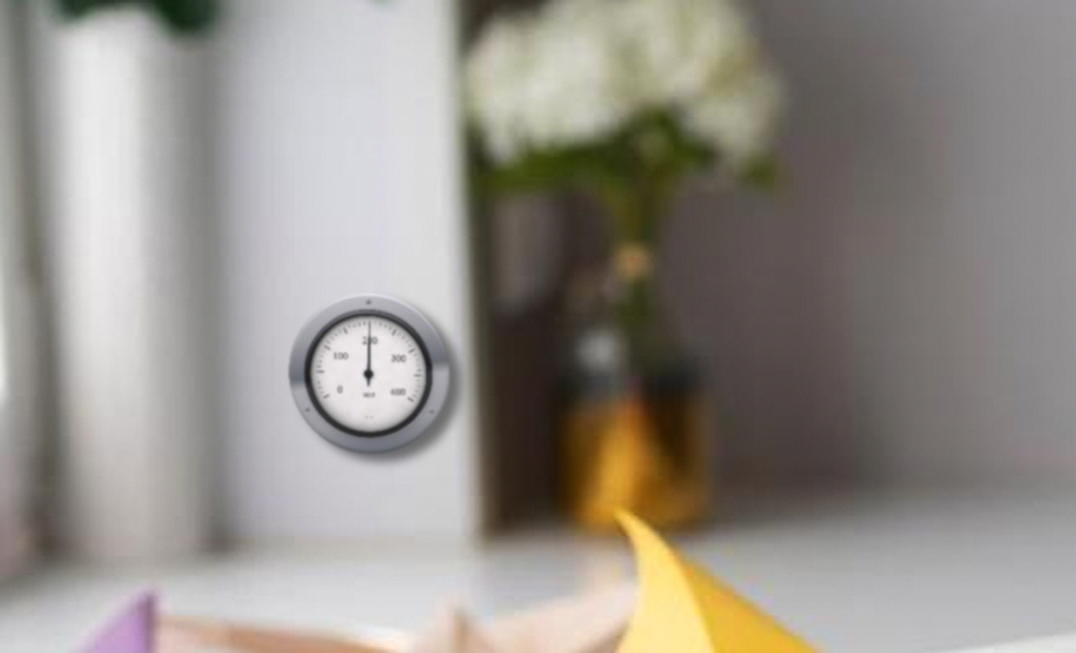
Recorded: 200 V
